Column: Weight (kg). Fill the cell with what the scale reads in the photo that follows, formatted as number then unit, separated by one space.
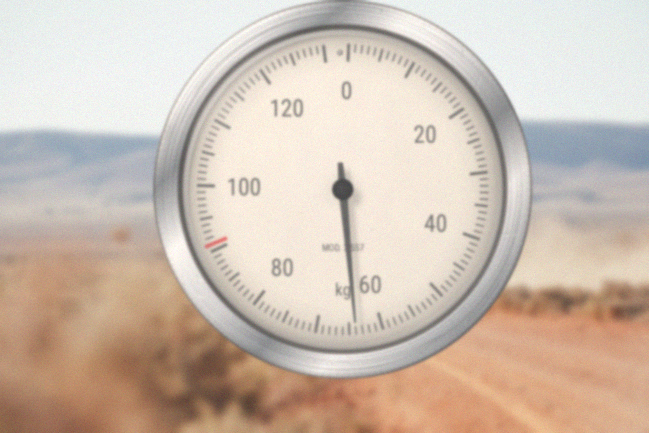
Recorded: 64 kg
